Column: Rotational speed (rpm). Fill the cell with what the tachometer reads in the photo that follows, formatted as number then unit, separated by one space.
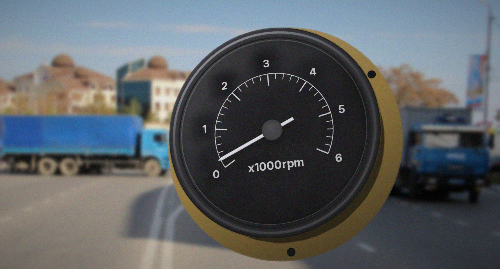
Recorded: 200 rpm
